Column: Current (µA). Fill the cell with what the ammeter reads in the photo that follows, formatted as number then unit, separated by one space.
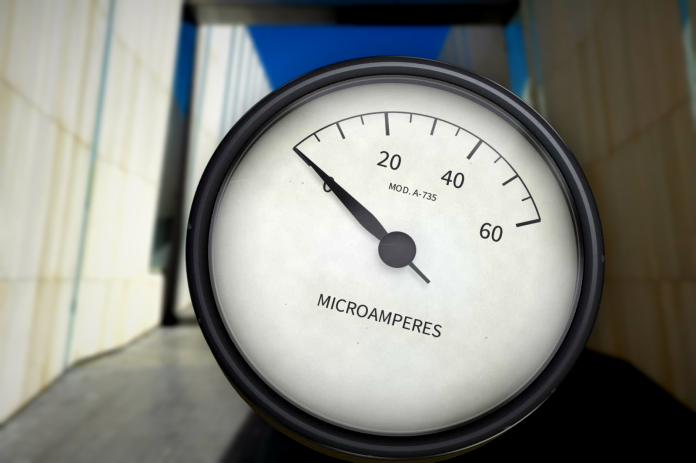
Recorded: 0 µA
